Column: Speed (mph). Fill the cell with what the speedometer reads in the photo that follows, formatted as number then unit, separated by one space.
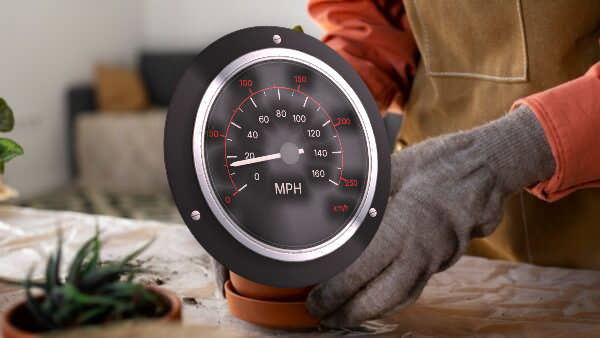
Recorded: 15 mph
